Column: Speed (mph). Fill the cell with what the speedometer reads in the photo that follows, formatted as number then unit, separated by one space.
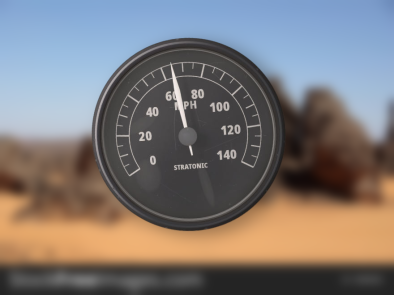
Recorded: 65 mph
